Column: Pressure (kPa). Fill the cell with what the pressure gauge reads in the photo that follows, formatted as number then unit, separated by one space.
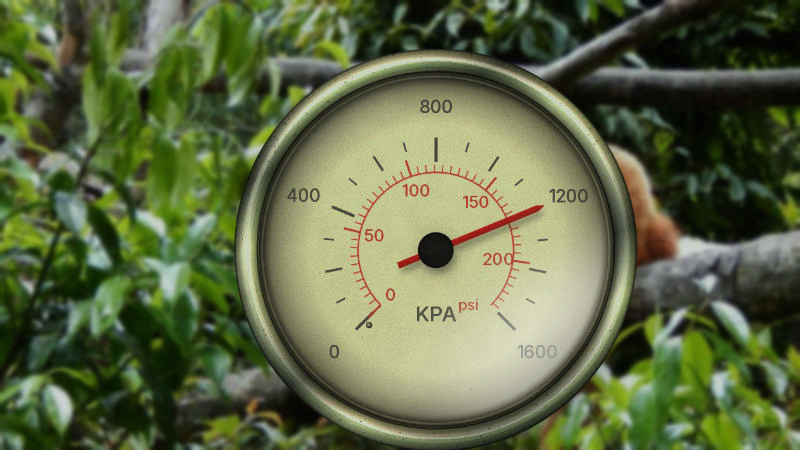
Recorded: 1200 kPa
